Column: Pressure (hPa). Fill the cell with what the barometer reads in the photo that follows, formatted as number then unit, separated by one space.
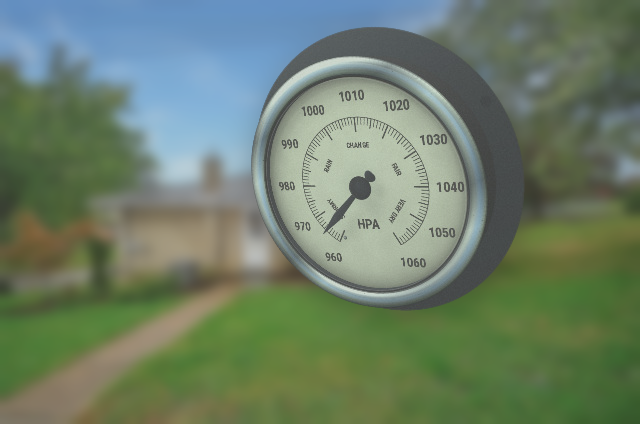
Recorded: 965 hPa
